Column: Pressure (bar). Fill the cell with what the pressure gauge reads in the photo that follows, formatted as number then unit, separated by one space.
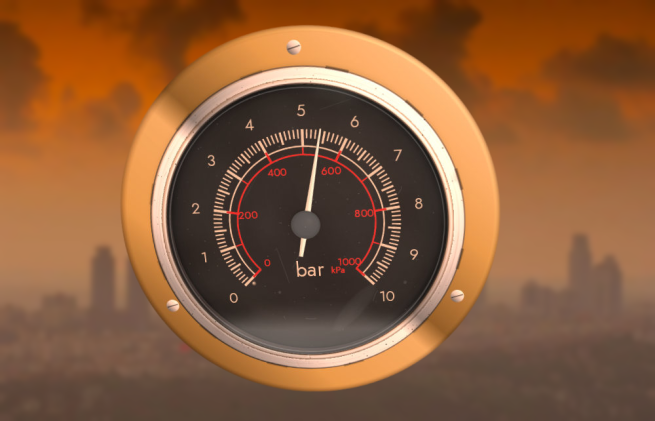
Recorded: 5.4 bar
